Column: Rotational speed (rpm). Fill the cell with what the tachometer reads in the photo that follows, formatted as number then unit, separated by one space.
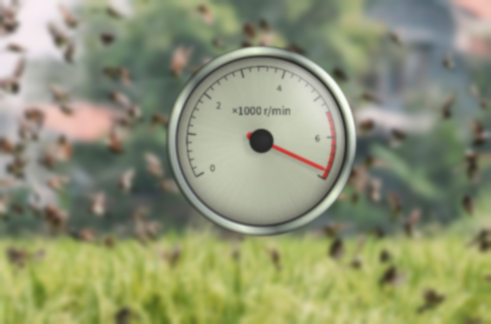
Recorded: 6800 rpm
